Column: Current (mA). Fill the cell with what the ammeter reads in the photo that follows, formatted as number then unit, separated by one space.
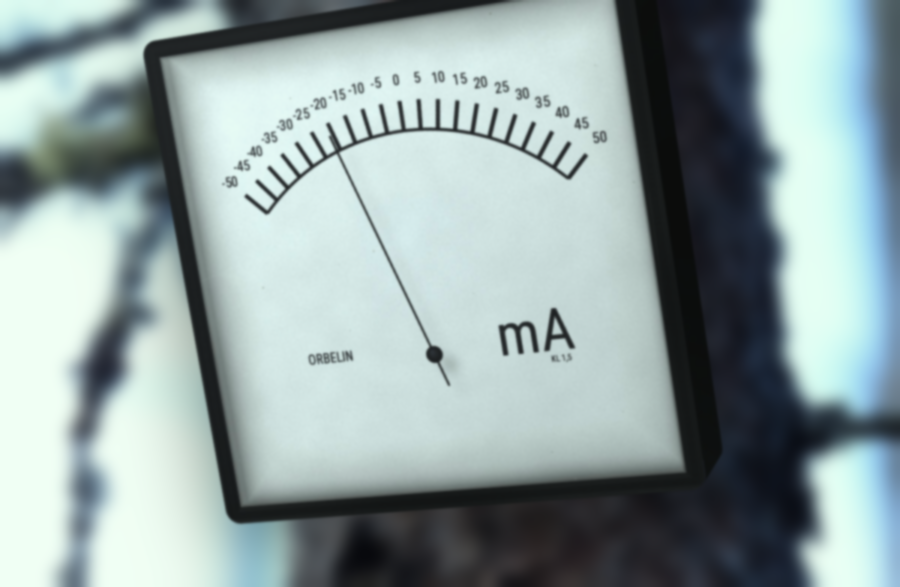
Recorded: -20 mA
